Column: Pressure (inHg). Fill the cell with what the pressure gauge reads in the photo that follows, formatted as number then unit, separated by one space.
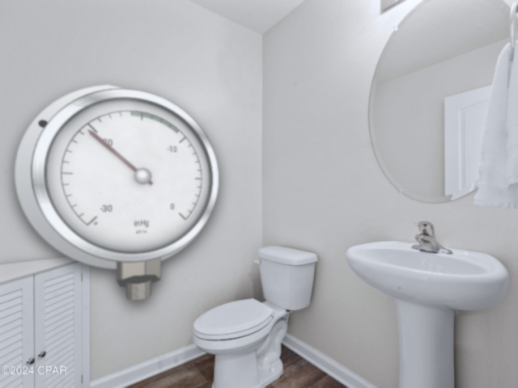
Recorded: -20.5 inHg
